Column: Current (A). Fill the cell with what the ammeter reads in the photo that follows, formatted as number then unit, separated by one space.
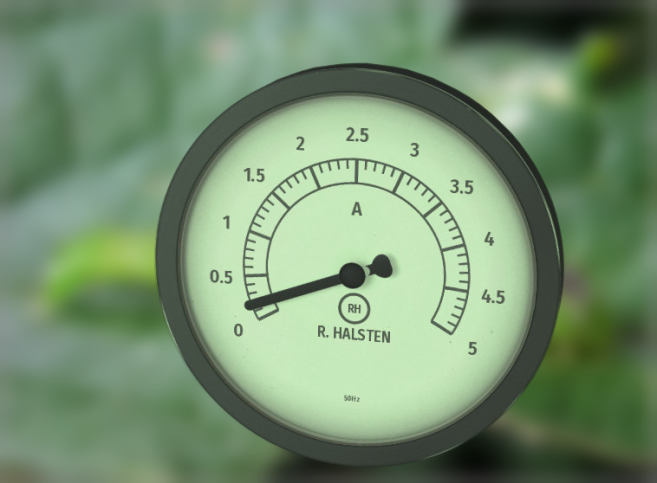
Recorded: 0.2 A
